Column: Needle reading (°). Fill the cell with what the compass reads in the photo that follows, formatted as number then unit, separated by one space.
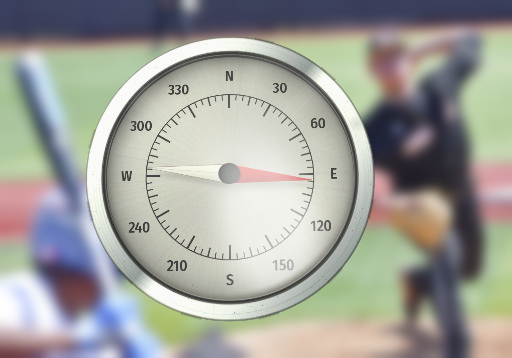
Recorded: 95 °
